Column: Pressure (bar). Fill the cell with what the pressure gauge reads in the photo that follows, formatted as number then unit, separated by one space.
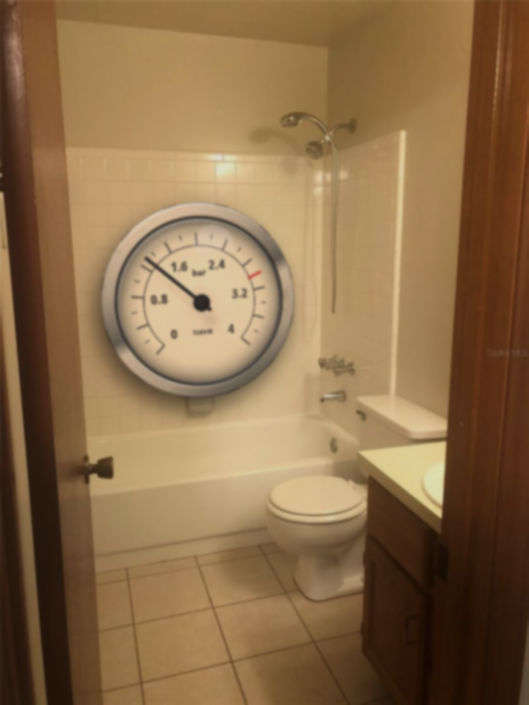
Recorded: 1.3 bar
